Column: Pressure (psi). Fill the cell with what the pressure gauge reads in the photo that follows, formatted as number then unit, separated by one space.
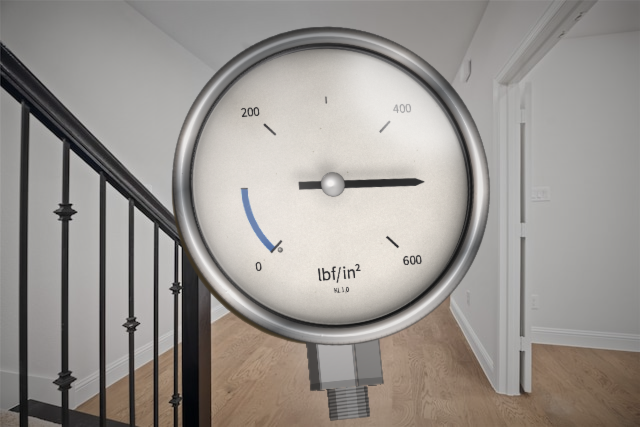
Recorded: 500 psi
